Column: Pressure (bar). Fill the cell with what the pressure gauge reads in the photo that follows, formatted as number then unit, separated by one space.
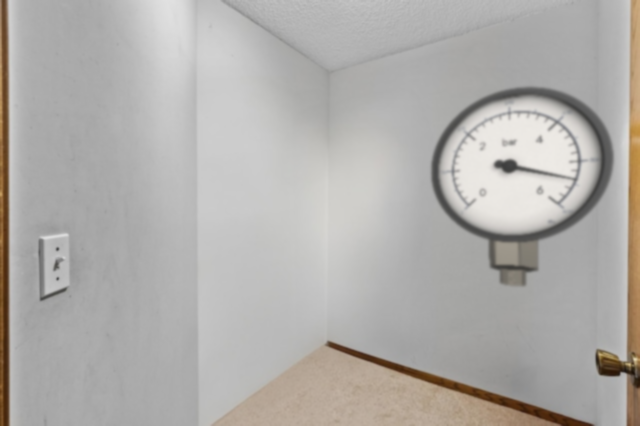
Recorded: 5.4 bar
